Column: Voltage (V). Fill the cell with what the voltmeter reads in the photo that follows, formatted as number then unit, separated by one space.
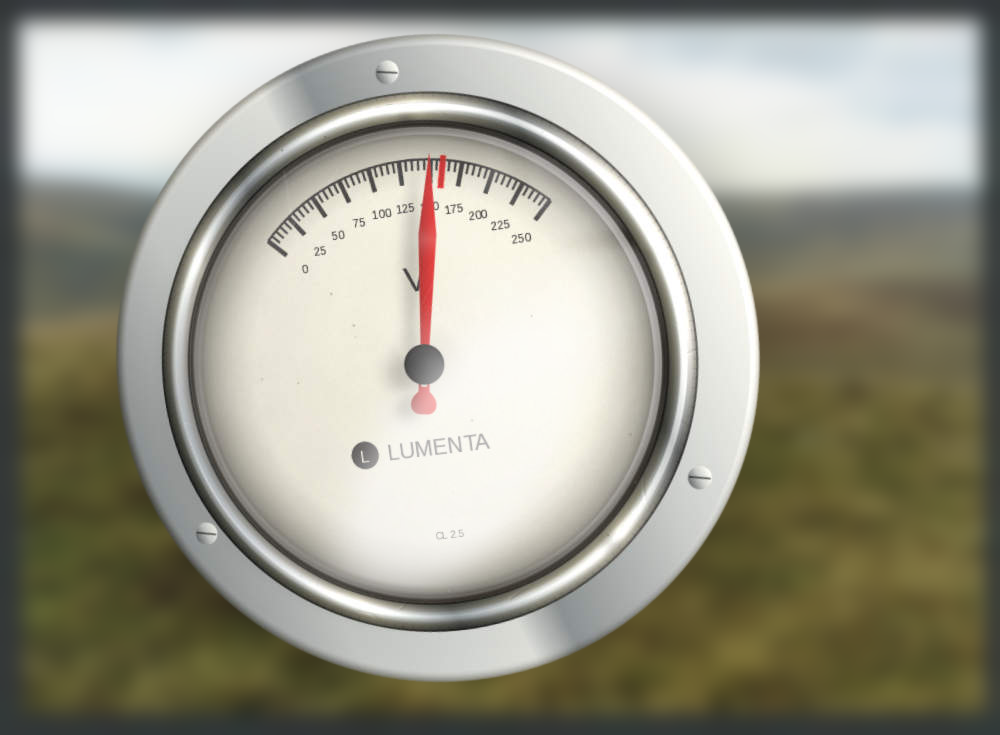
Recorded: 150 V
